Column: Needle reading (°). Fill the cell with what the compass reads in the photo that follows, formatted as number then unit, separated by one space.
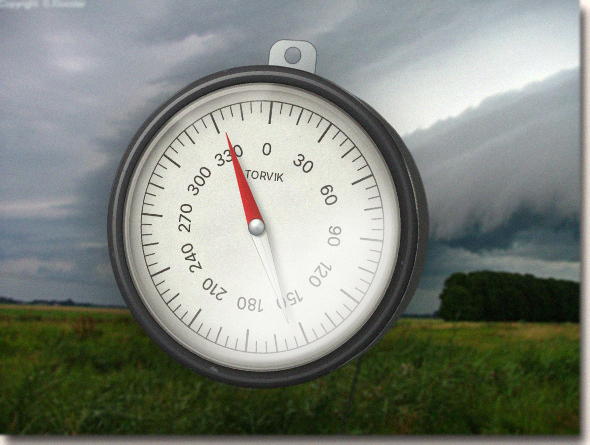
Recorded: 335 °
